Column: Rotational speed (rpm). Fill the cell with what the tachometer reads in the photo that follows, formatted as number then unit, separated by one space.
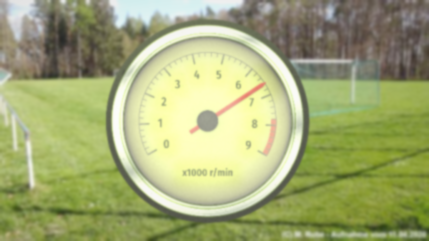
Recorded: 6600 rpm
